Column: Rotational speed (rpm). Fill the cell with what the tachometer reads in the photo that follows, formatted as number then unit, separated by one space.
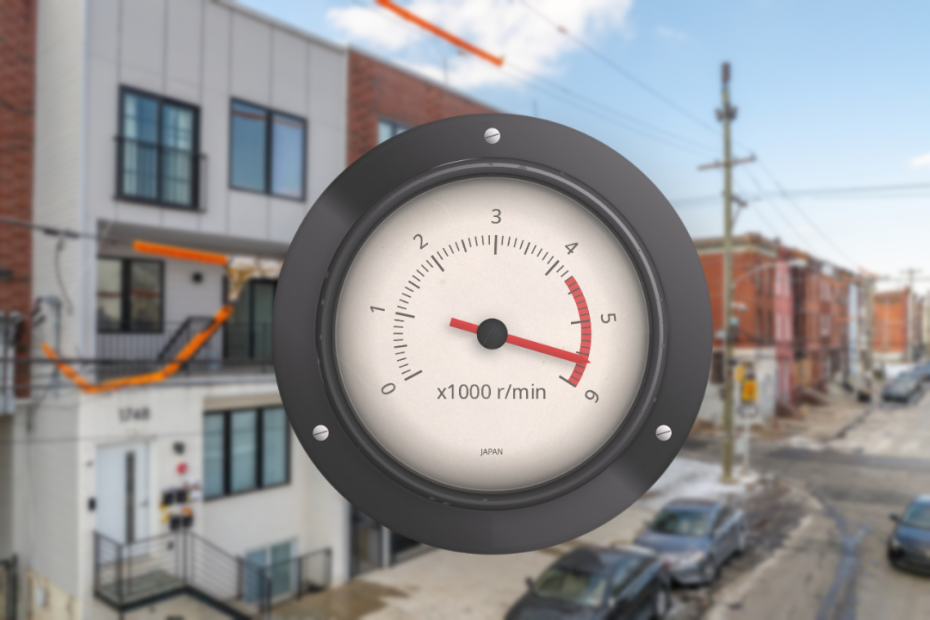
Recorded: 5600 rpm
